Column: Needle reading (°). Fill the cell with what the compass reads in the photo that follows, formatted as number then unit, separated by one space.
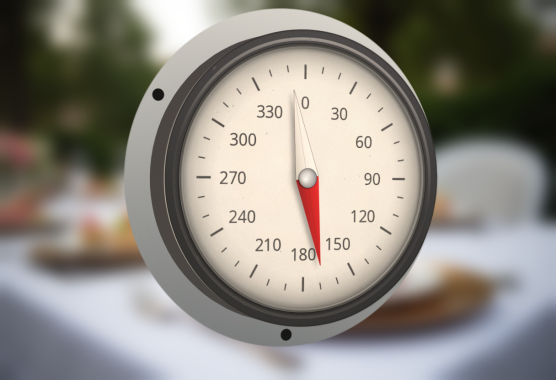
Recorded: 170 °
